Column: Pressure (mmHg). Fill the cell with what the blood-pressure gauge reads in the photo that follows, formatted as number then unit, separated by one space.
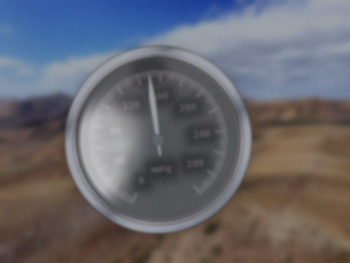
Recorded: 150 mmHg
